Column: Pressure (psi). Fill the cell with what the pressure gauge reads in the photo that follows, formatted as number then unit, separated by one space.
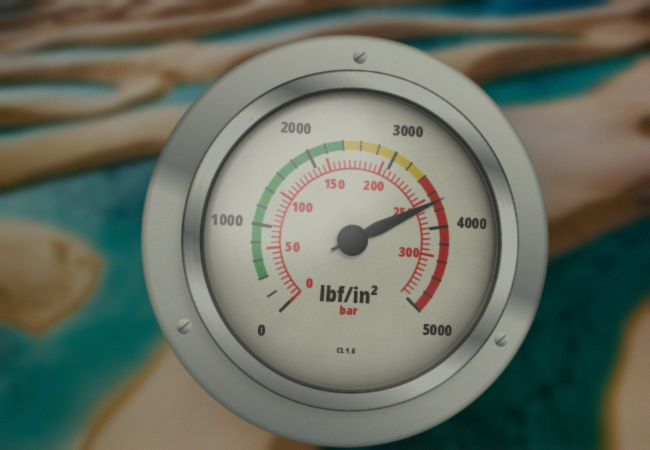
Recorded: 3700 psi
